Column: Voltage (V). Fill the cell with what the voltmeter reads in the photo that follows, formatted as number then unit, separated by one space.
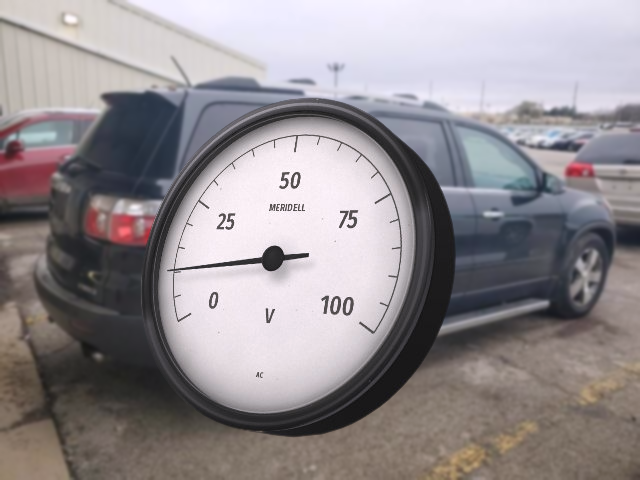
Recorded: 10 V
